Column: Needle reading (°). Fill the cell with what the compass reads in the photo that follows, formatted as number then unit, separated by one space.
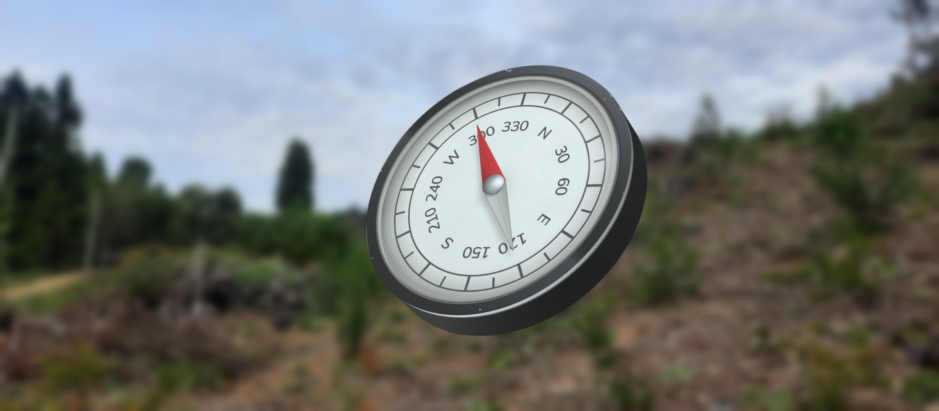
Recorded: 300 °
